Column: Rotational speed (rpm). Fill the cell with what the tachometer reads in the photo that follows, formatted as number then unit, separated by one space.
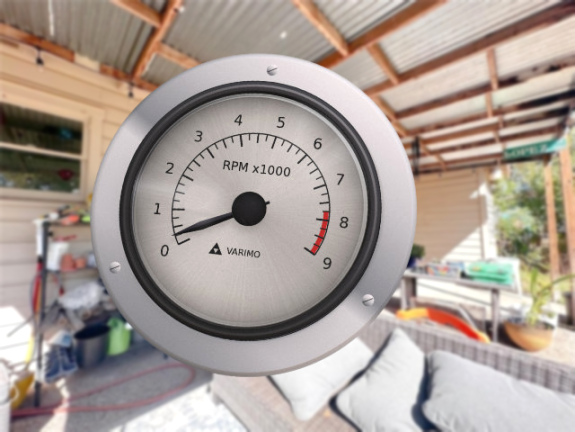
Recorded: 250 rpm
